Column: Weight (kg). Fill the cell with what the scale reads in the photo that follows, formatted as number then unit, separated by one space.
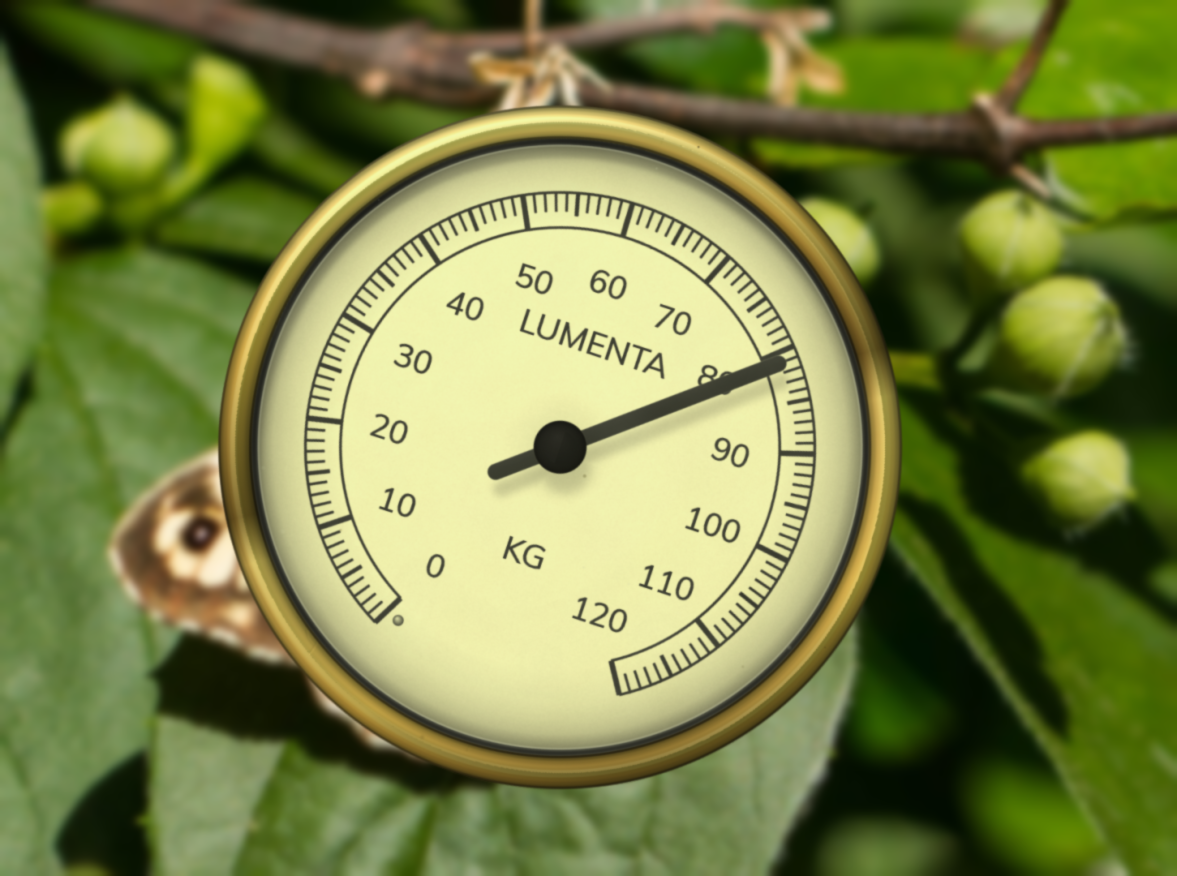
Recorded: 81 kg
